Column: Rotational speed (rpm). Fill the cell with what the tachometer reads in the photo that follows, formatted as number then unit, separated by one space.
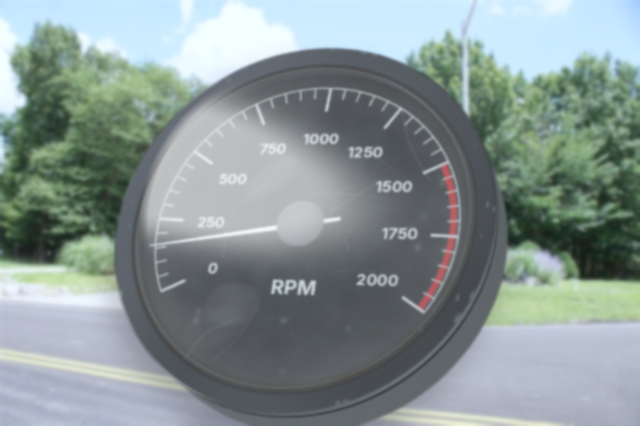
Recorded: 150 rpm
